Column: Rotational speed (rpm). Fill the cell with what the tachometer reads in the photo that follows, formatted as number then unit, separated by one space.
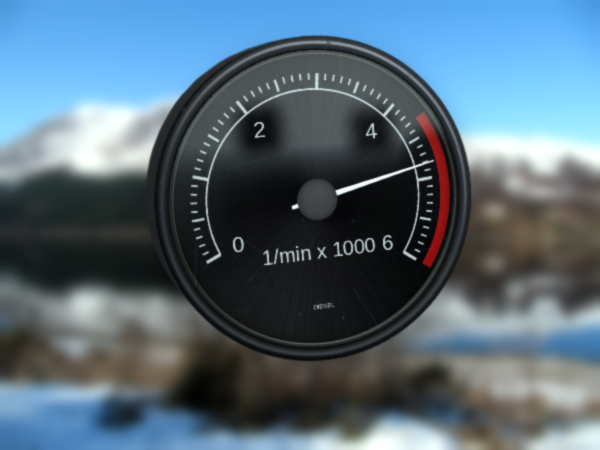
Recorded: 4800 rpm
